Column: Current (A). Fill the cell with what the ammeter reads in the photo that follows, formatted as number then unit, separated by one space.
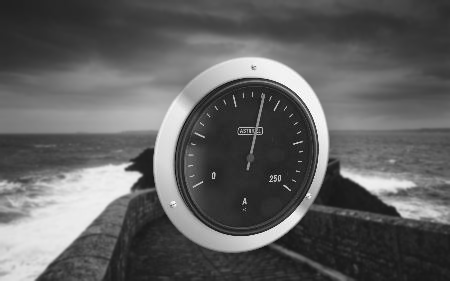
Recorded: 130 A
